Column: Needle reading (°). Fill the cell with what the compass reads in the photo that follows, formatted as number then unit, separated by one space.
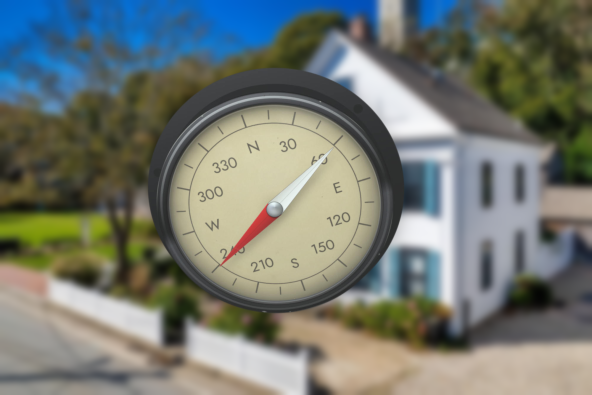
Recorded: 240 °
